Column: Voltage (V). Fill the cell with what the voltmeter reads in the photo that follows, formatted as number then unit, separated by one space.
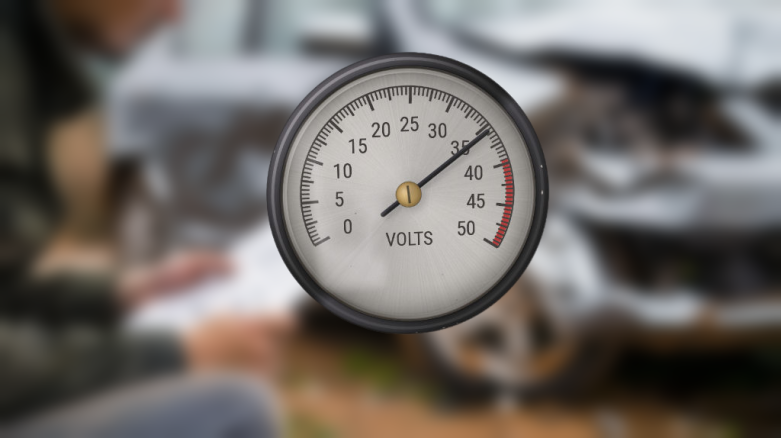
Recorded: 35.5 V
